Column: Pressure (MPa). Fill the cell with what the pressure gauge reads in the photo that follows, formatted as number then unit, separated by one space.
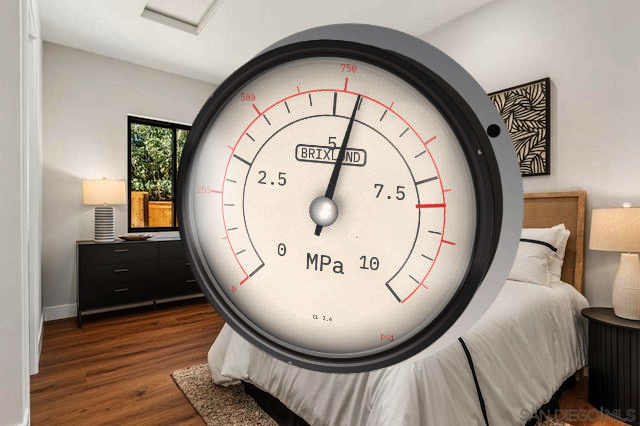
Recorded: 5.5 MPa
